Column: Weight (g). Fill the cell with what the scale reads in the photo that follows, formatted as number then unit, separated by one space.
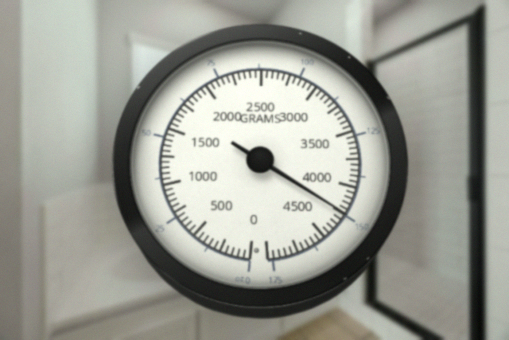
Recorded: 4250 g
